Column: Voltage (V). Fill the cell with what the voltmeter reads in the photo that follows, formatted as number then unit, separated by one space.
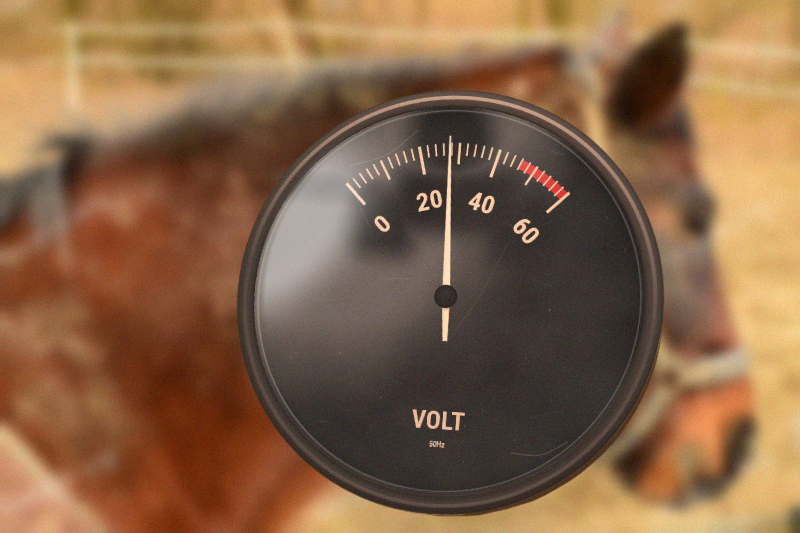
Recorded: 28 V
